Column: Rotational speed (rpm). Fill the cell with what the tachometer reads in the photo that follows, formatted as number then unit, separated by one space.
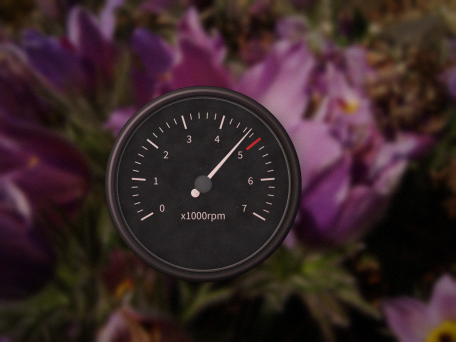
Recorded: 4700 rpm
